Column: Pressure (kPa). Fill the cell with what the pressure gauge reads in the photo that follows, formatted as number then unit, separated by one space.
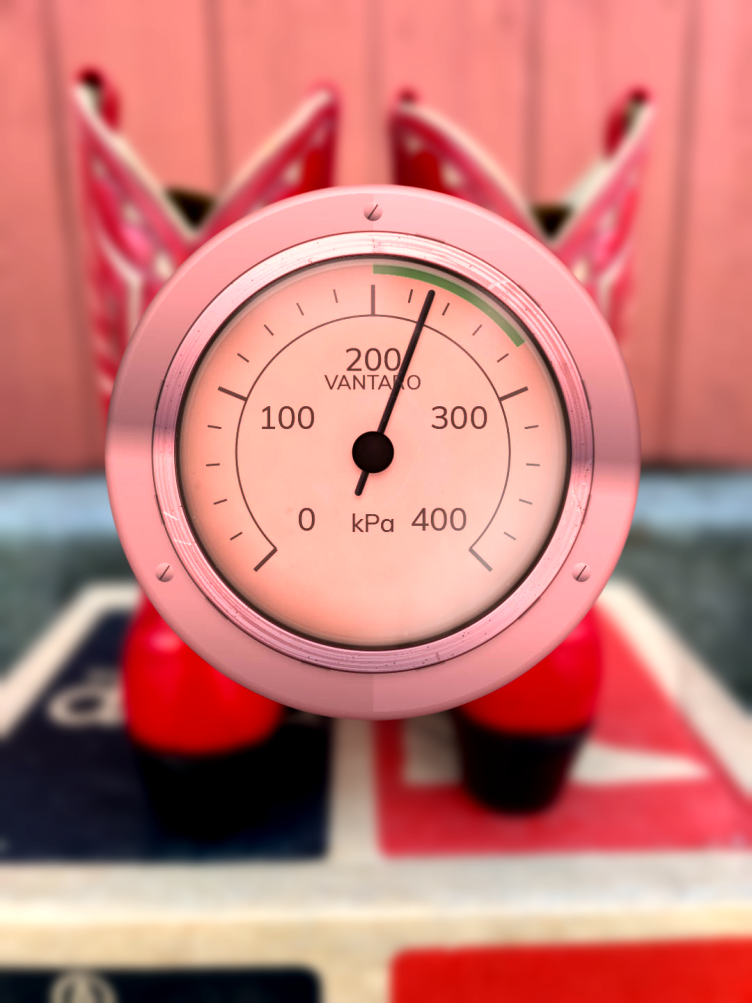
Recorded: 230 kPa
